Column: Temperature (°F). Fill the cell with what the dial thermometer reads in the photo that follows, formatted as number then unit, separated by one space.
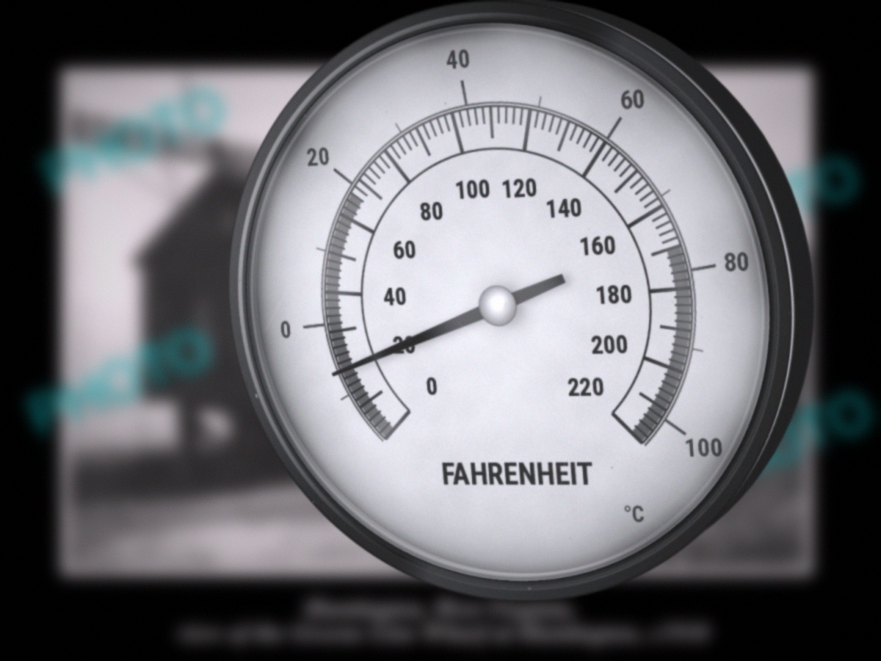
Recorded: 20 °F
